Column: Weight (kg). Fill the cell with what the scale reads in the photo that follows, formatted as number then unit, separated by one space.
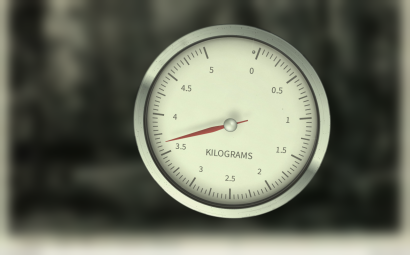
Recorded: 3.65 kg
